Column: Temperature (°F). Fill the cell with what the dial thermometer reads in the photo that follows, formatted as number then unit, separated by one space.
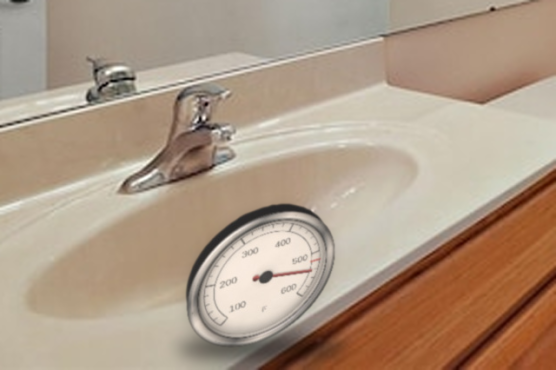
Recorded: 540 °F
